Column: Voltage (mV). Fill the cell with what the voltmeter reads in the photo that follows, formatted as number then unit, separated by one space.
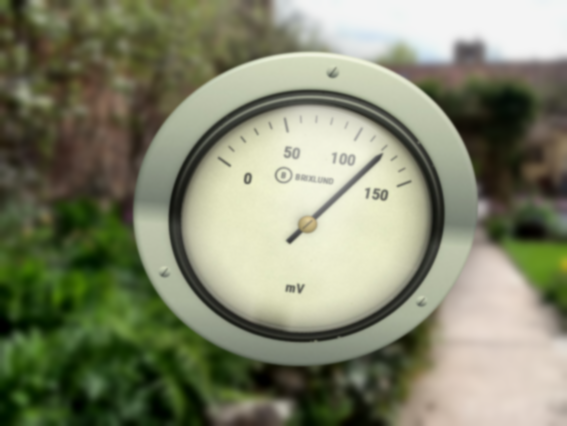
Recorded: 120 mV
